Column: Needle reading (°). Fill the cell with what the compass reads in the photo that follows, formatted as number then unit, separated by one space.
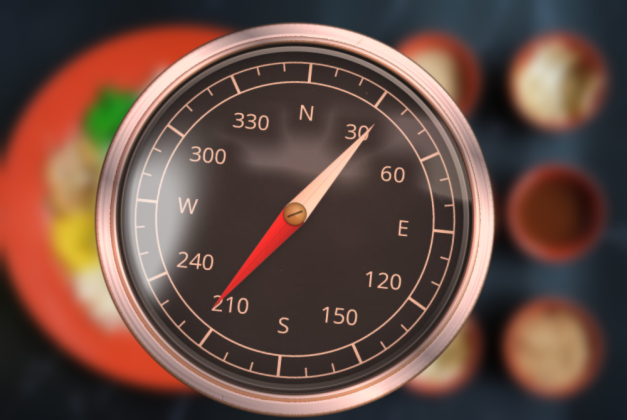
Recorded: 215 °
